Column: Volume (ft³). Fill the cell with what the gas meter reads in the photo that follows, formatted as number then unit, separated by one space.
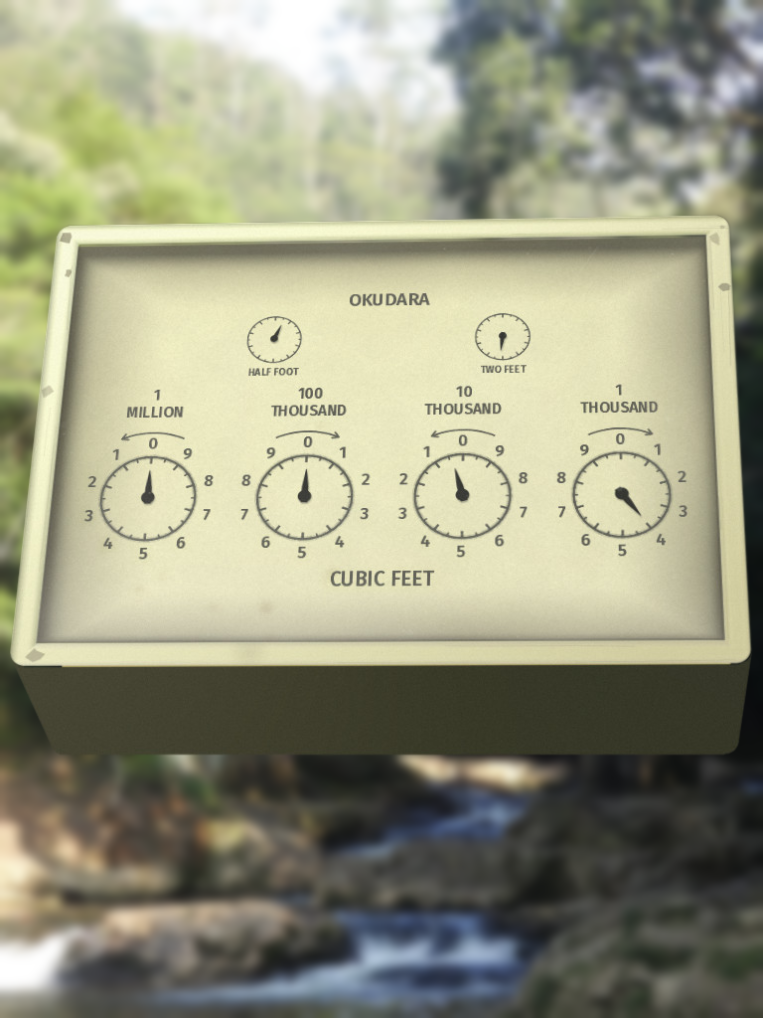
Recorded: 400 ft³
